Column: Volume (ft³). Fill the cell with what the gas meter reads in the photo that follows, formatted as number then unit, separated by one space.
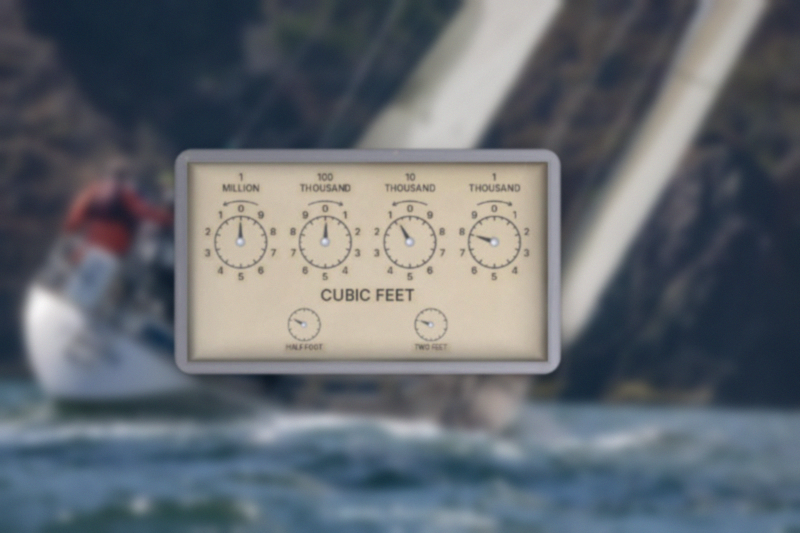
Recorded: 800 ft³
